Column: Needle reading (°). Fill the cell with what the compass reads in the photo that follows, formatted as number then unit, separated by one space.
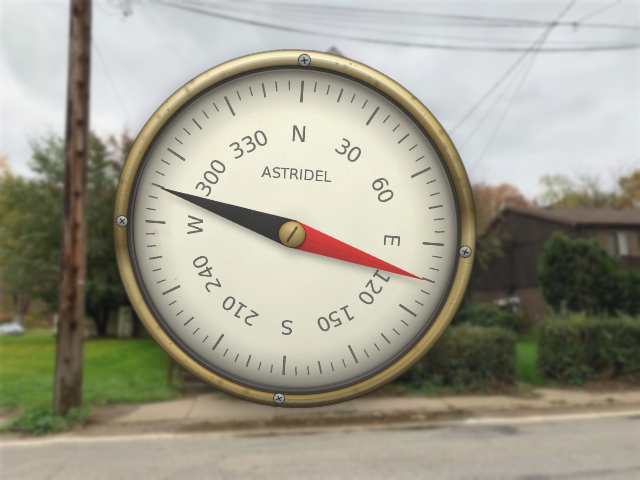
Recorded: 105 °
